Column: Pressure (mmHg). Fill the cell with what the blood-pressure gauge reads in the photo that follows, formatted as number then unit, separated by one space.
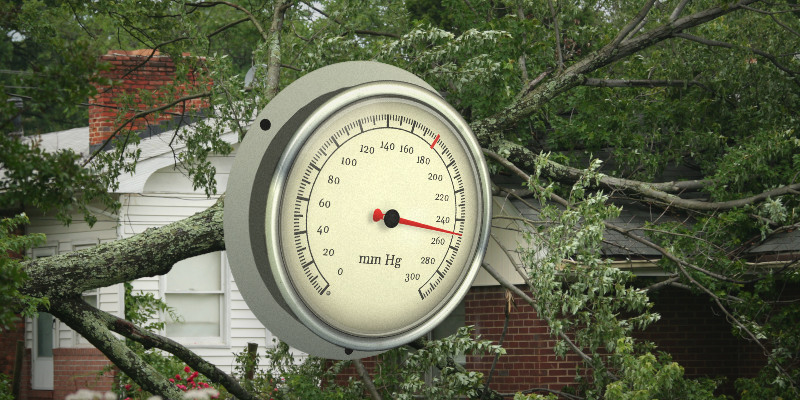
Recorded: 250 mmHg
